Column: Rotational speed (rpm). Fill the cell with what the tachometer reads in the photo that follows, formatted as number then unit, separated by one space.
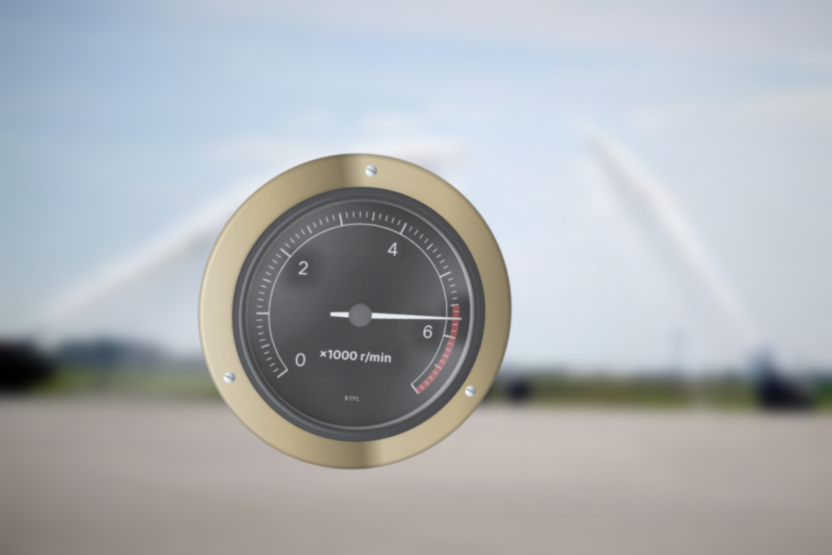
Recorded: 5700 rpm
